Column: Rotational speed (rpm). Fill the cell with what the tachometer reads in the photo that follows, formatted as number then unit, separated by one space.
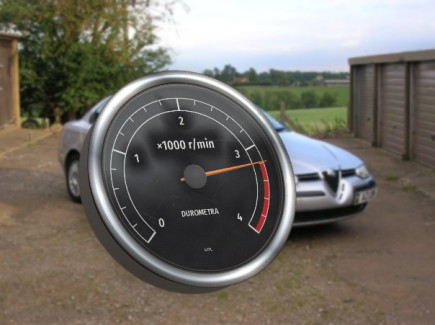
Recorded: 3200 rpm
